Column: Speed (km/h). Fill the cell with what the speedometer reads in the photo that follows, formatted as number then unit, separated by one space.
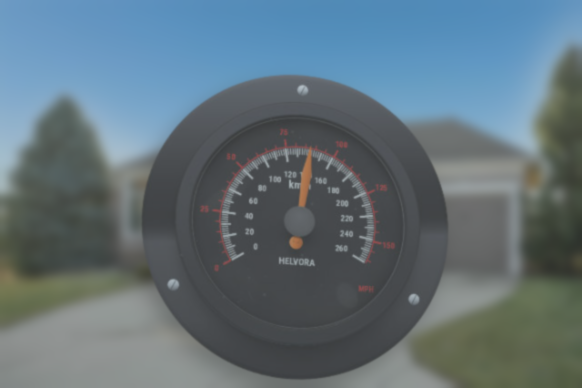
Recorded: 140 km/h
